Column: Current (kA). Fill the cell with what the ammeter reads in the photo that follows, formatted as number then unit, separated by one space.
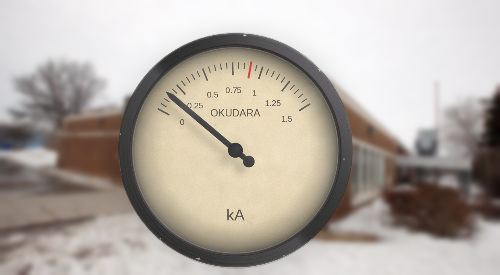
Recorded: 0.15 kA
